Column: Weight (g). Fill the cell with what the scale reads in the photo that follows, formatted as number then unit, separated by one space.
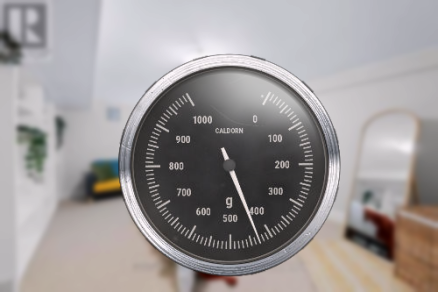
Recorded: 430 g
